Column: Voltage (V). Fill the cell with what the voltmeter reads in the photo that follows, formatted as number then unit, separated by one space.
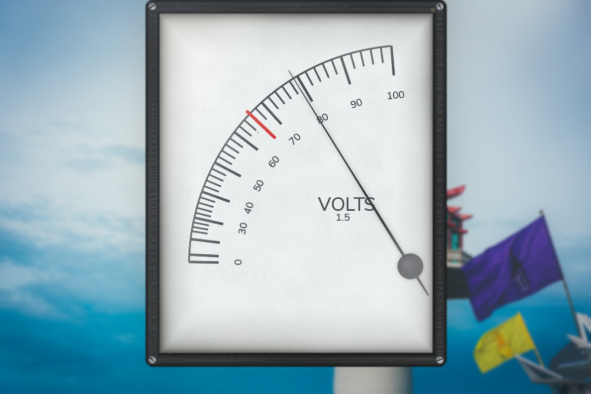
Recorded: 79 V
